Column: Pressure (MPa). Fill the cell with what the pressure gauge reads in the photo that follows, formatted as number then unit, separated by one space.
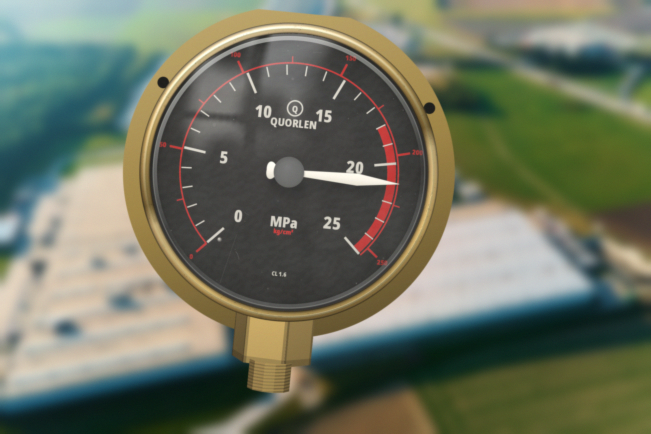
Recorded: 21 MPa
